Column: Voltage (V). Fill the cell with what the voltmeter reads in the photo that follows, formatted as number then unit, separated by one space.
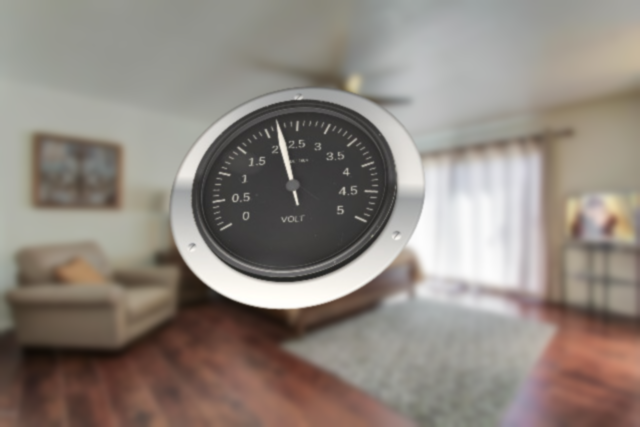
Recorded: 2.2 V
